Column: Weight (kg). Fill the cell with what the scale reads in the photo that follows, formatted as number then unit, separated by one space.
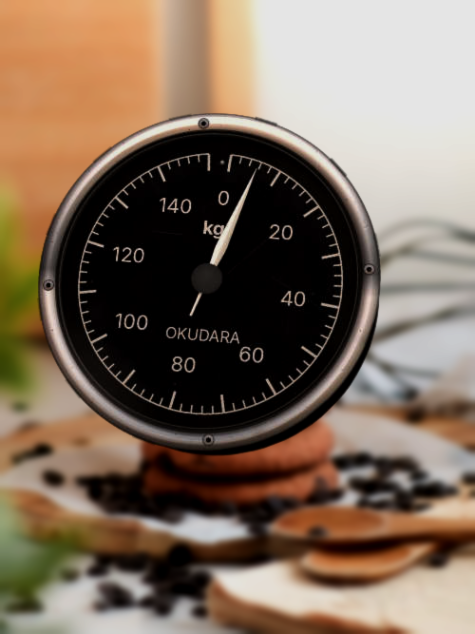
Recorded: 6 kg
